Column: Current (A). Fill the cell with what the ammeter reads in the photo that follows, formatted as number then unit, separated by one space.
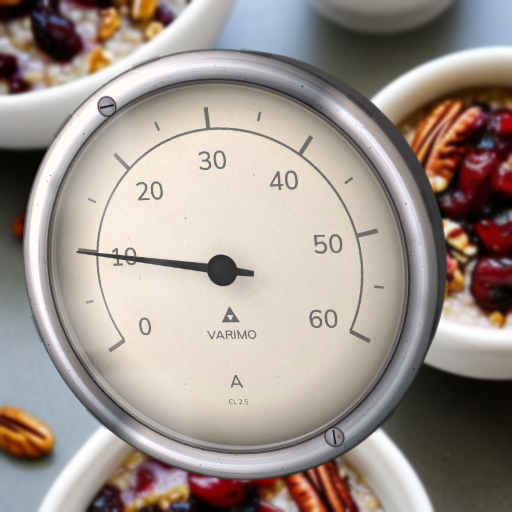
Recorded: 10 A
